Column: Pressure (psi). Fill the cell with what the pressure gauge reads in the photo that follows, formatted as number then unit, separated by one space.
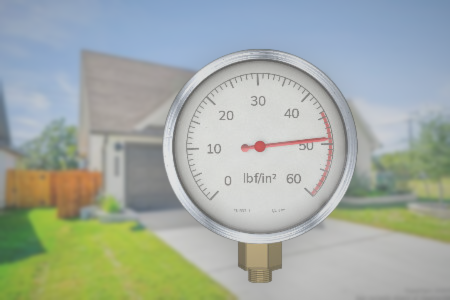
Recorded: 49 psi
